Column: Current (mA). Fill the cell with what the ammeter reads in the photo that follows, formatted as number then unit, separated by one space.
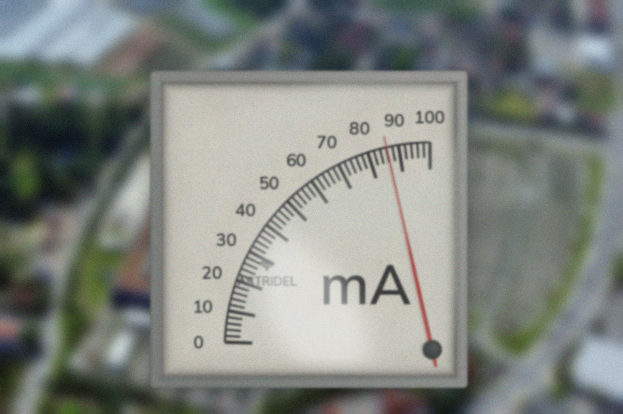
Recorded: 86 mA
